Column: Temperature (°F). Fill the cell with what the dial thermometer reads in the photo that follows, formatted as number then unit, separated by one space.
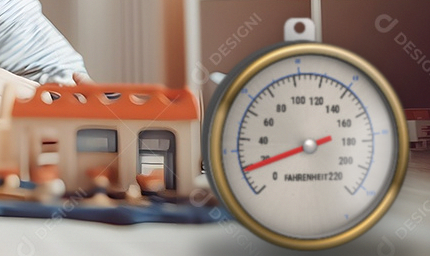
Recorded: 20 °F
